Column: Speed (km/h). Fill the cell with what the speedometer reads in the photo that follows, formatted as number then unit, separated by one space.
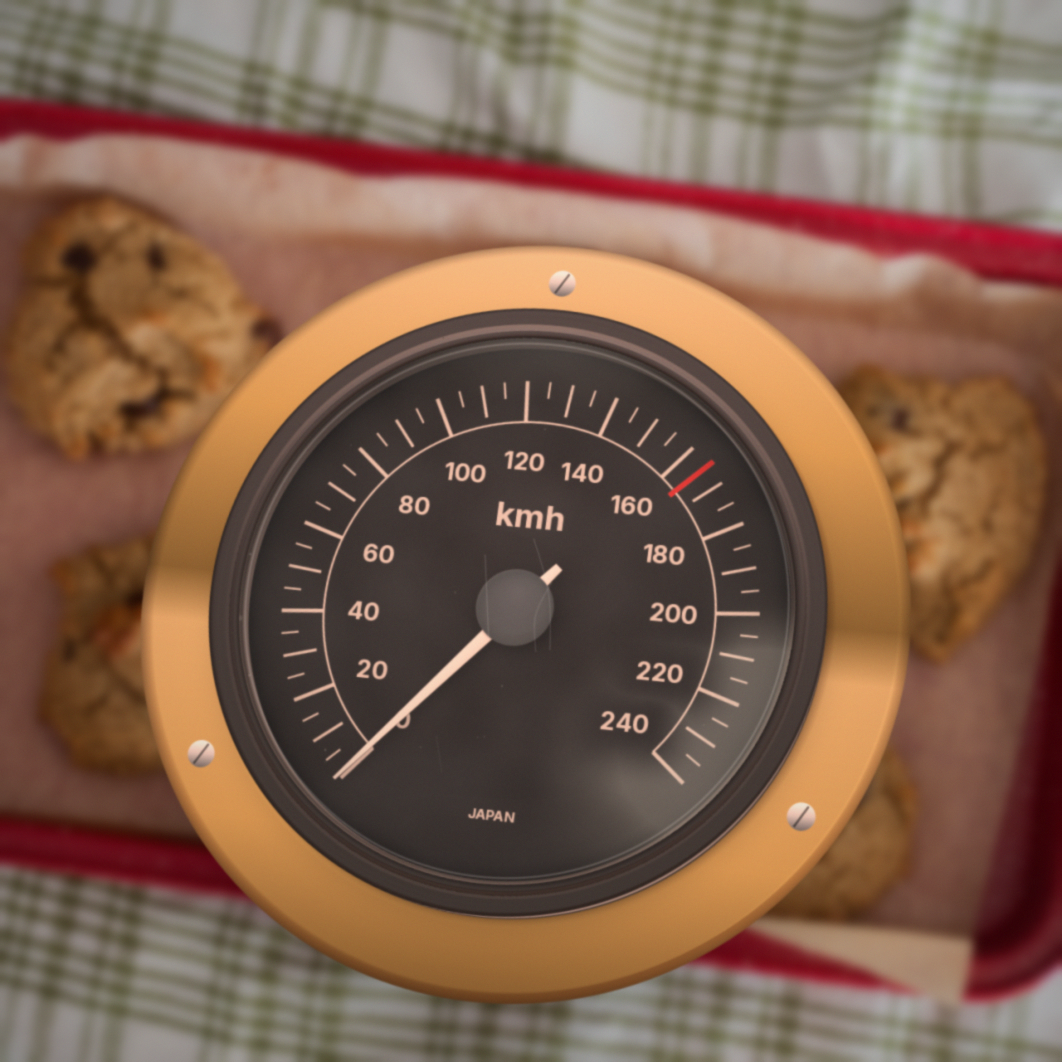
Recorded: 0 km/h
